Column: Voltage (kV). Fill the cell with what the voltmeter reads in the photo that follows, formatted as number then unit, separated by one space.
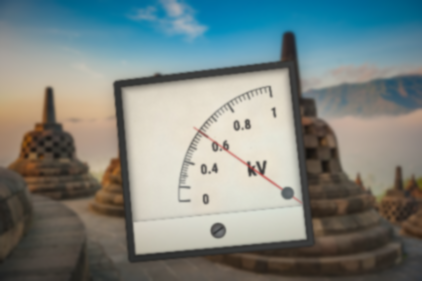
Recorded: 0.6 kV
